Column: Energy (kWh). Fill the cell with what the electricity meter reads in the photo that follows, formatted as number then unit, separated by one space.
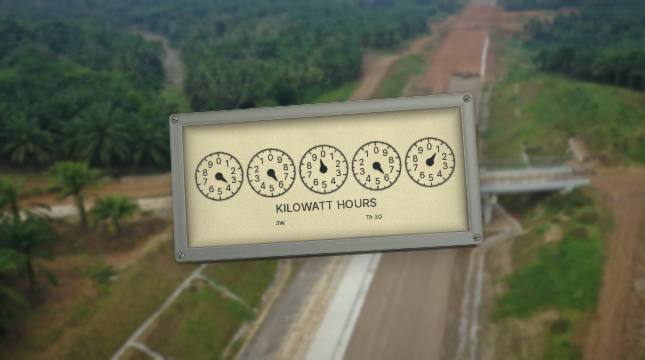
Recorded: 35961 kWh
